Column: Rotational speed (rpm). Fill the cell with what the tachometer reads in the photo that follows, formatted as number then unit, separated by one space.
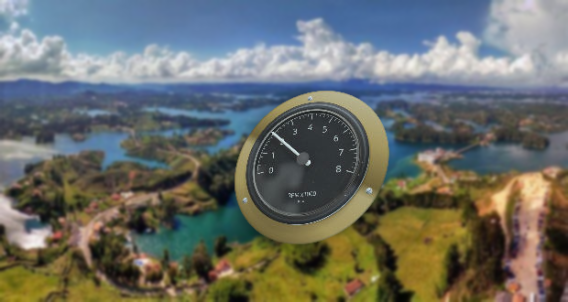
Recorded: 2000 rpm
